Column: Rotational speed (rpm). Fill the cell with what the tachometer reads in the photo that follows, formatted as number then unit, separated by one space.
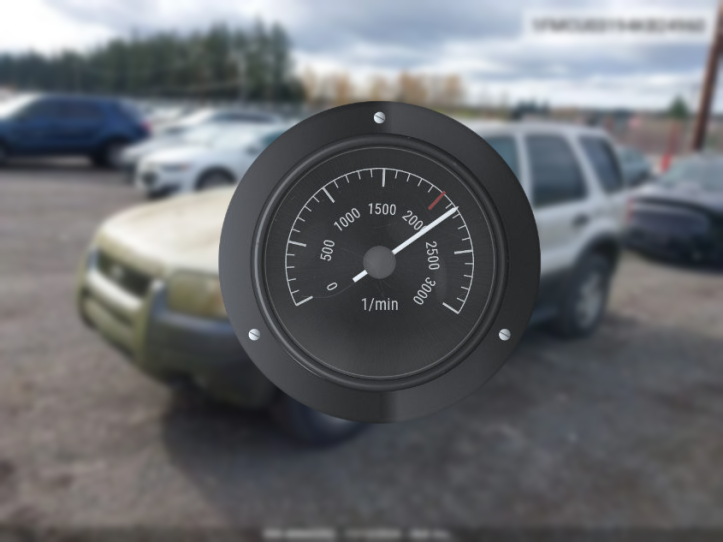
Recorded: 2150 rpm
